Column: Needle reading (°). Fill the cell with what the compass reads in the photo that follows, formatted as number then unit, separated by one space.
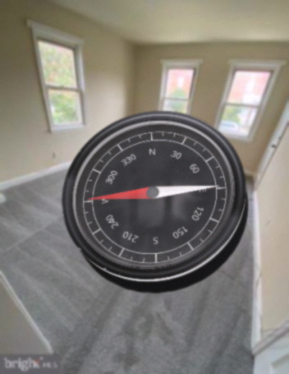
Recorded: 270 °
